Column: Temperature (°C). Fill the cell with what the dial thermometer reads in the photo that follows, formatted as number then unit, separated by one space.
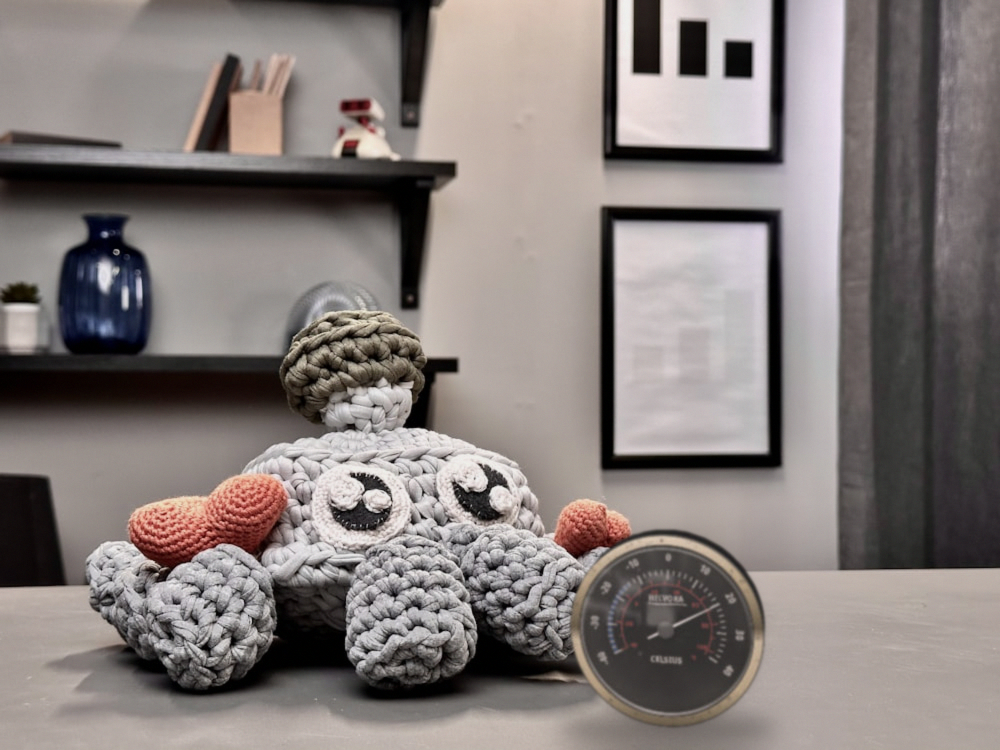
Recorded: 20 °C
